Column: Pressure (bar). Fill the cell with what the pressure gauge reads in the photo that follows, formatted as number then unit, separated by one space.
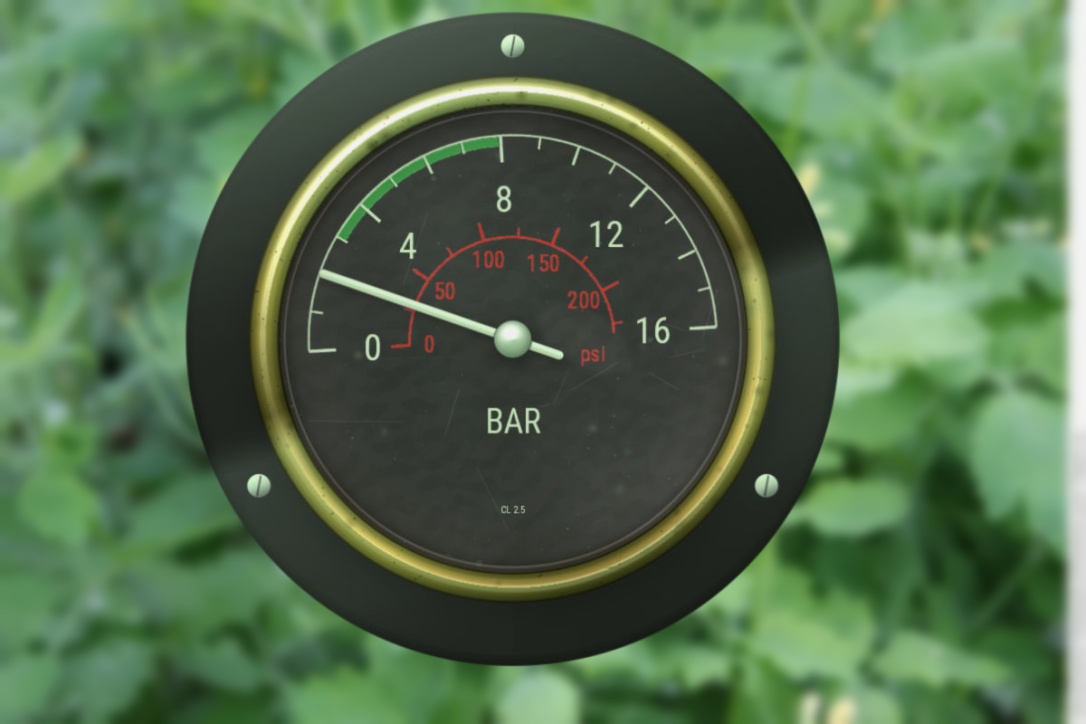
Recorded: 2 bar
